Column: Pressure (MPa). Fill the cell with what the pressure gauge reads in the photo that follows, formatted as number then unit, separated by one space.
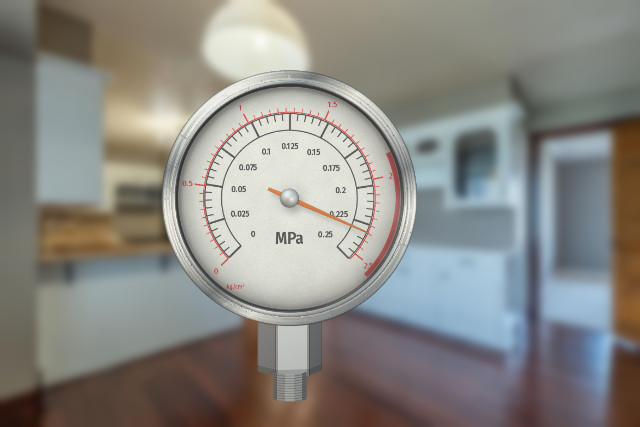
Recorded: 0.23 MPa
